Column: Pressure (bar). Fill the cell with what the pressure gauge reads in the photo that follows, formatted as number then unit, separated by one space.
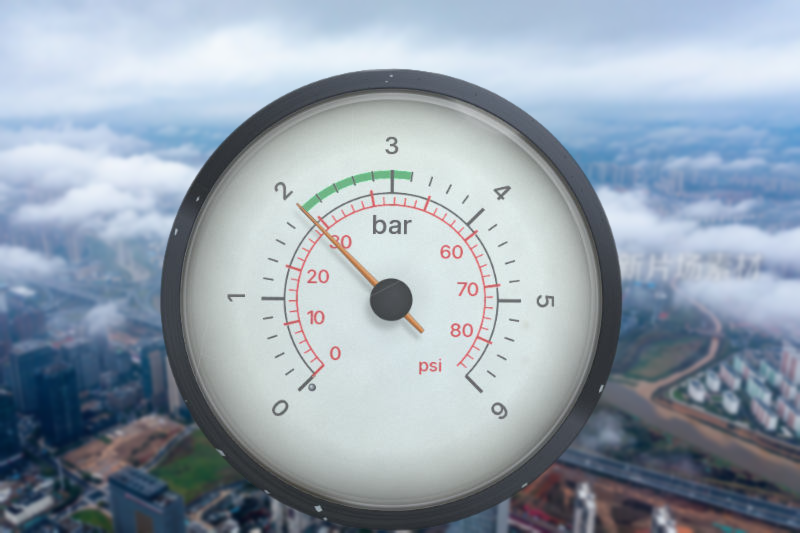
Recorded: 2 bar
